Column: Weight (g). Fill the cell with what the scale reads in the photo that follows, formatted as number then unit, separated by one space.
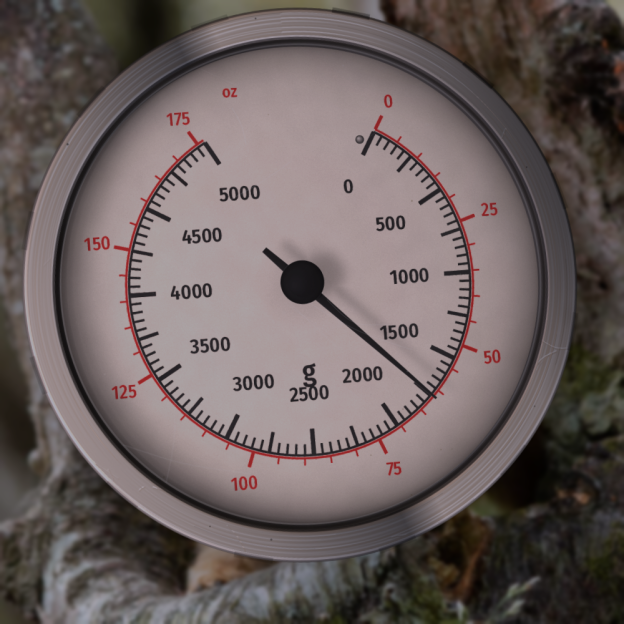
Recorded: 1750 g
